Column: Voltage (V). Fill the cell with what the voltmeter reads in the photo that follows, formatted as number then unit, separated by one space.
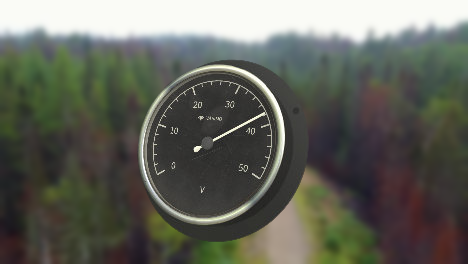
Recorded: 38 V
